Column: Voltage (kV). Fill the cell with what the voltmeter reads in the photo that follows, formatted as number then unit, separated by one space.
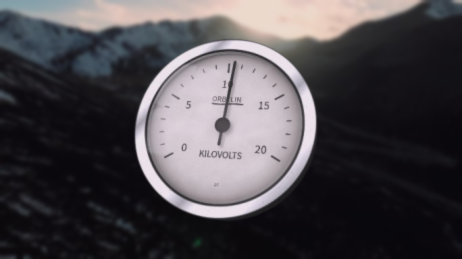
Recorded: 10.5 kV
